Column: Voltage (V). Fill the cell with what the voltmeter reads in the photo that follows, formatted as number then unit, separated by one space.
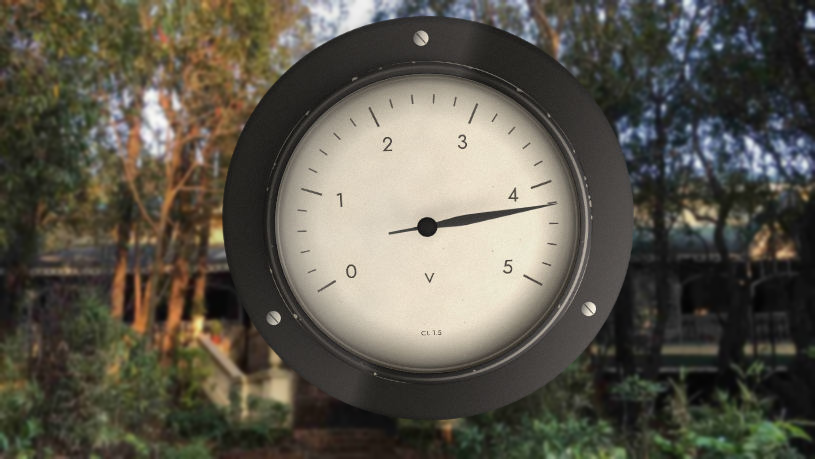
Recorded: 4.2 V
